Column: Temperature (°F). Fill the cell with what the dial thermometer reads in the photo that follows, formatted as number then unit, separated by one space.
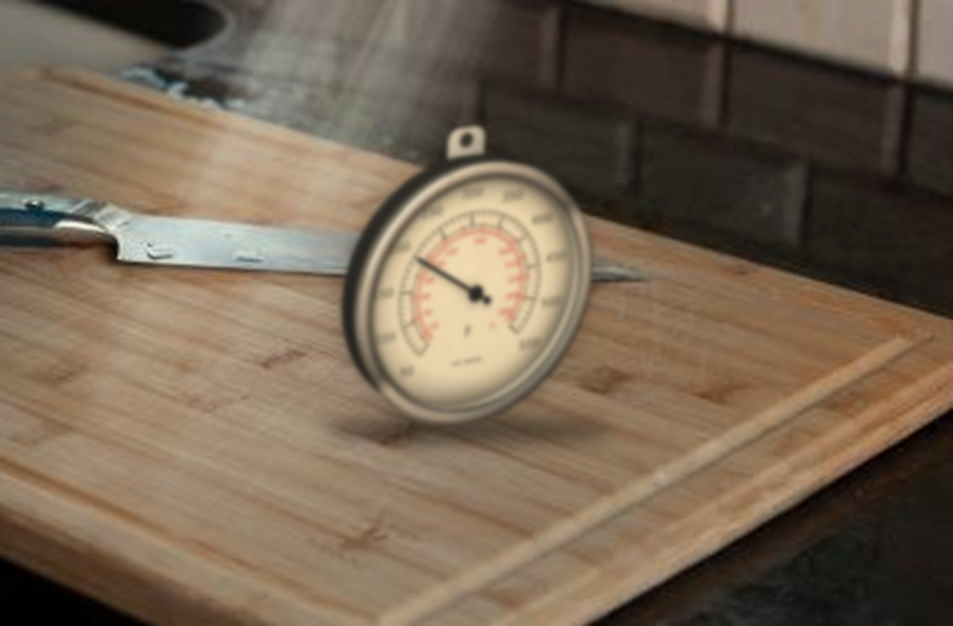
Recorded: 200 °F
